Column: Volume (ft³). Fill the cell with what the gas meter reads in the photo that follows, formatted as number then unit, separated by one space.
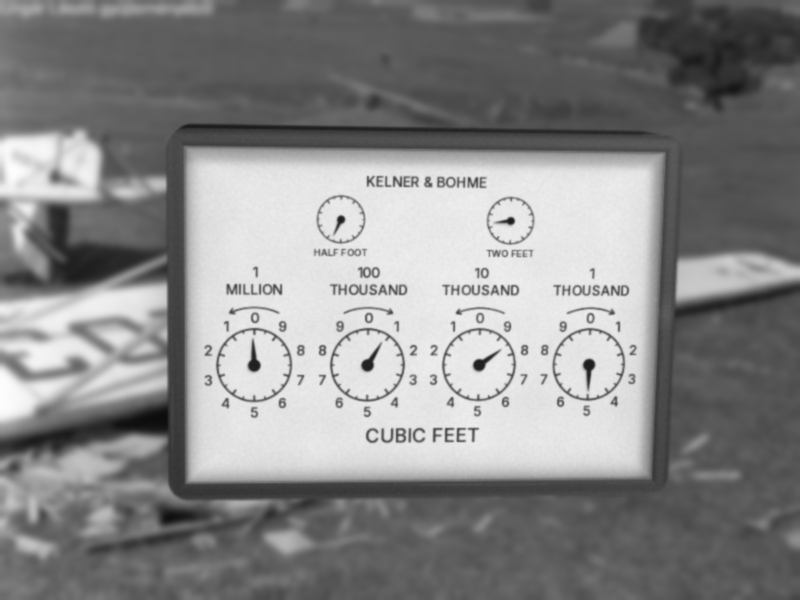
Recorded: 8500 ft³
